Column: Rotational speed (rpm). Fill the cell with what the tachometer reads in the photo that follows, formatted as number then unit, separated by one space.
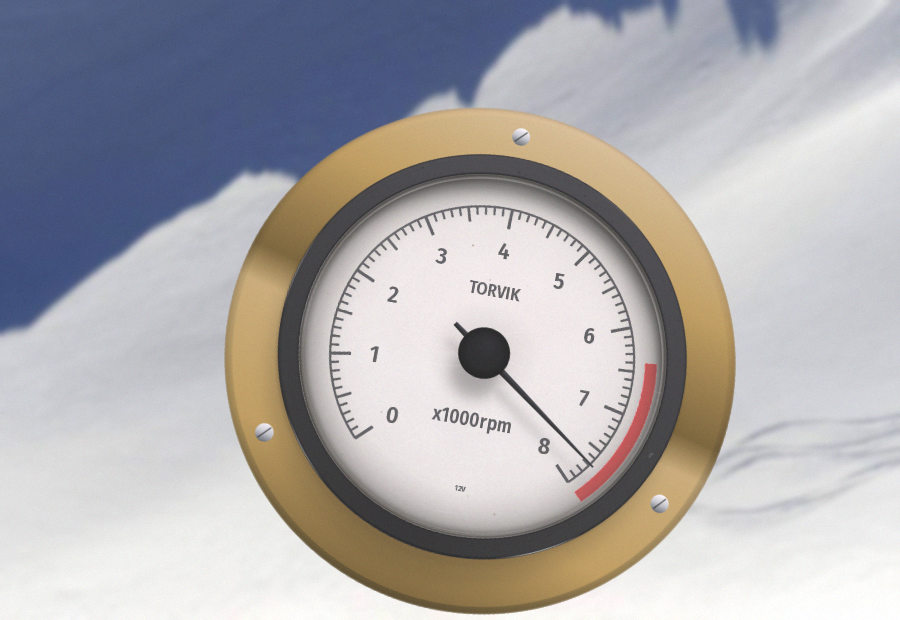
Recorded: 7700 rpm
